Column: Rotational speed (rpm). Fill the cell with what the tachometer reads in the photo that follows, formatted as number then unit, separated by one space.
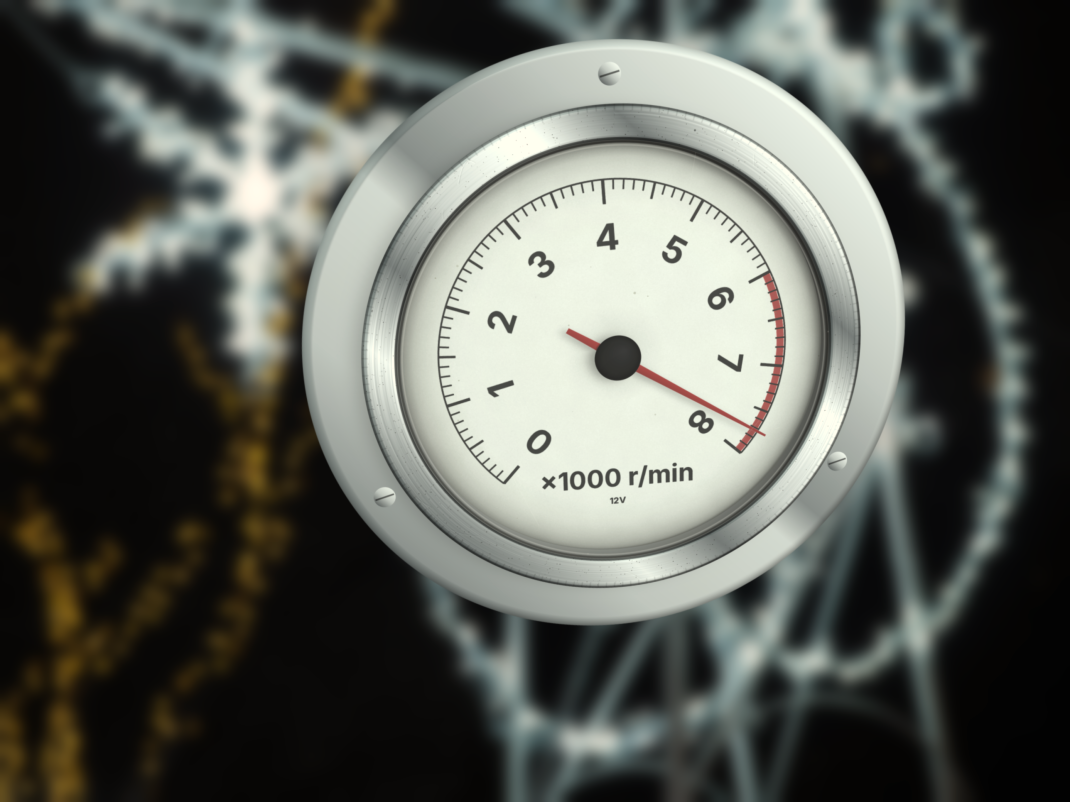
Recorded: 7700 rpm
